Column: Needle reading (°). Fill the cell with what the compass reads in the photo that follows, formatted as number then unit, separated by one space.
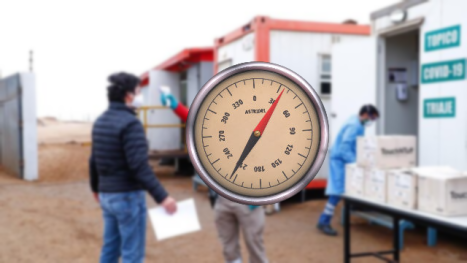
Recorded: 35 °
